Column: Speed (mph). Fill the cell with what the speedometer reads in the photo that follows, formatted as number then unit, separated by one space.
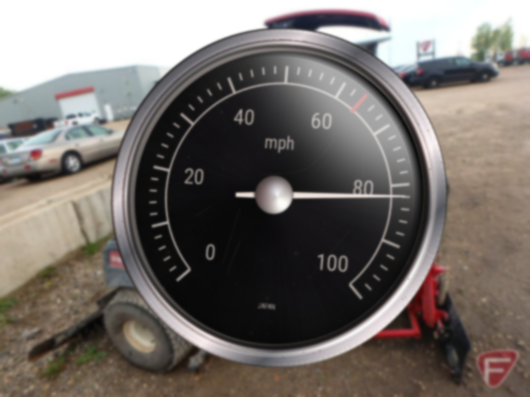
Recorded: 82 mph
